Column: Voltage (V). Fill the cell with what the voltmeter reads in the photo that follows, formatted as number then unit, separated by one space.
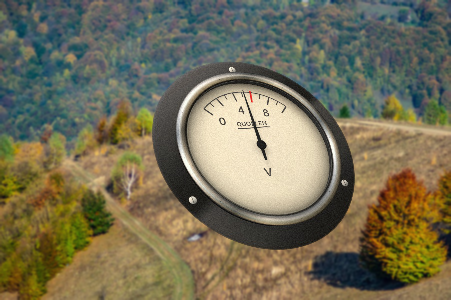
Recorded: 5 V
